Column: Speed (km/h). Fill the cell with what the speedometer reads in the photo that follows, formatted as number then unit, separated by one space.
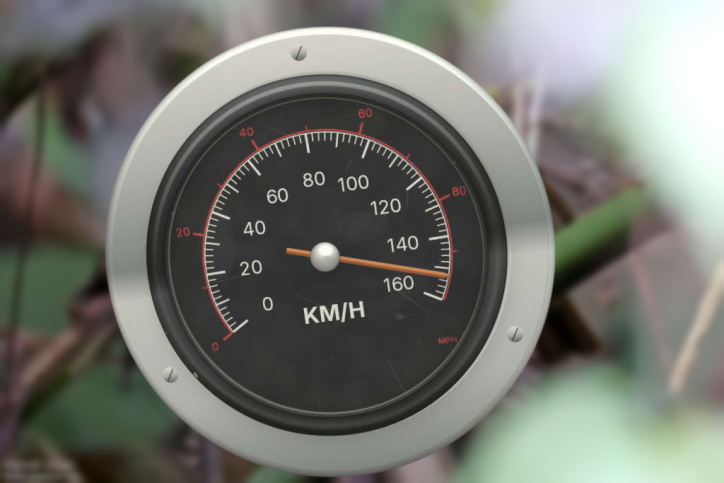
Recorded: 152 km/h
